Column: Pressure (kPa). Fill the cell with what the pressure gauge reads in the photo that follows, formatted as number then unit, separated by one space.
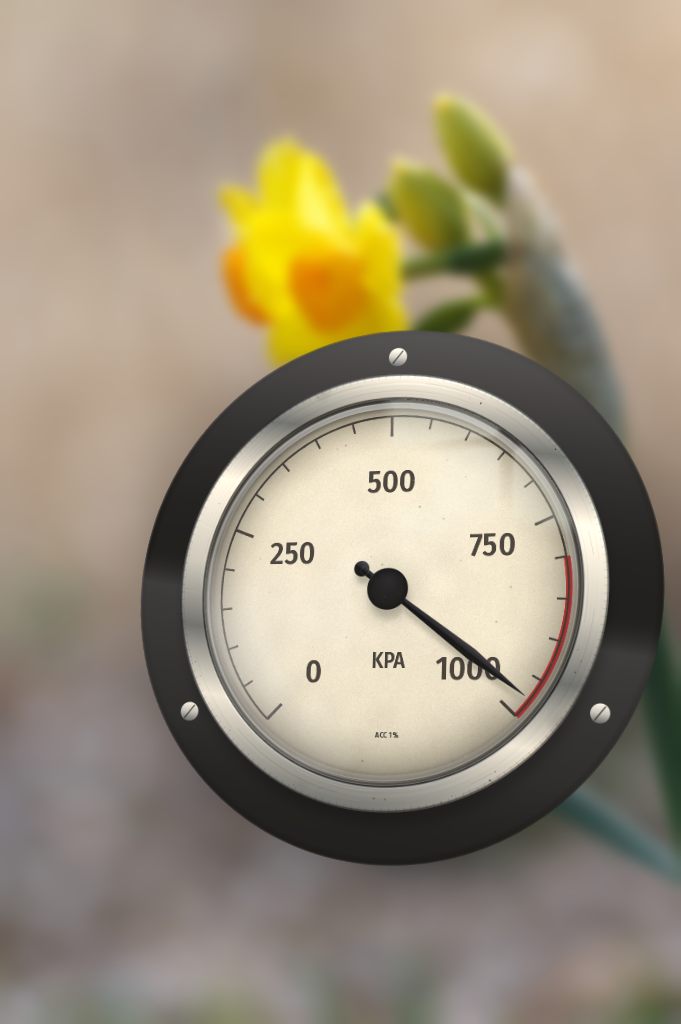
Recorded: 975 kPa
